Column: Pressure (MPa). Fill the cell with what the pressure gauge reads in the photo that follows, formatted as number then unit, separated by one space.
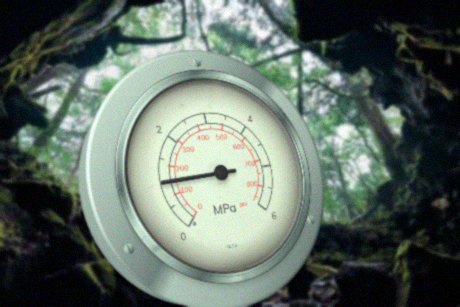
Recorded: 1 MPa
